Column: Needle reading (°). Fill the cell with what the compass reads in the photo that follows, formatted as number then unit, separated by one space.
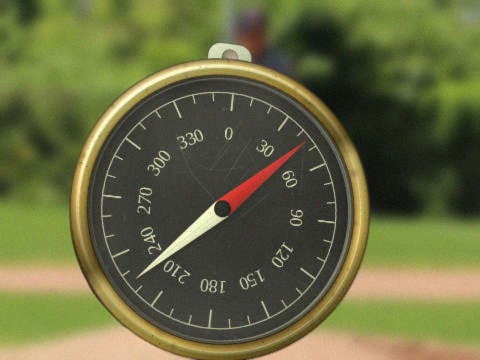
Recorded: 45 °
